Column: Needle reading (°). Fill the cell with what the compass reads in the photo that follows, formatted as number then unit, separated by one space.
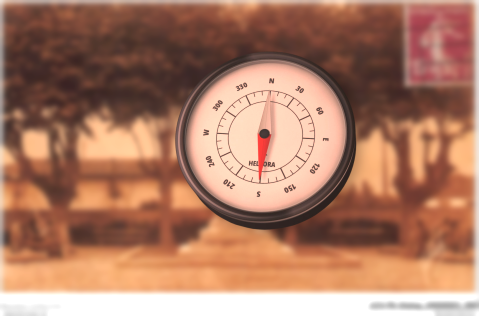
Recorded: 180 °
